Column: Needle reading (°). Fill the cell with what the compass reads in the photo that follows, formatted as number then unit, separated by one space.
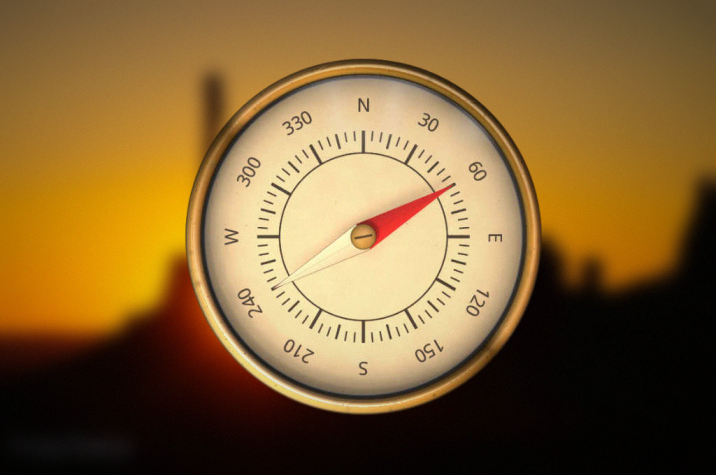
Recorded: 60 °
